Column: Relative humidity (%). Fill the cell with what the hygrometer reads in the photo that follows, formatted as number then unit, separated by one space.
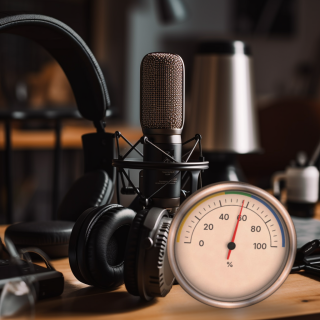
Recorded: 56 %
